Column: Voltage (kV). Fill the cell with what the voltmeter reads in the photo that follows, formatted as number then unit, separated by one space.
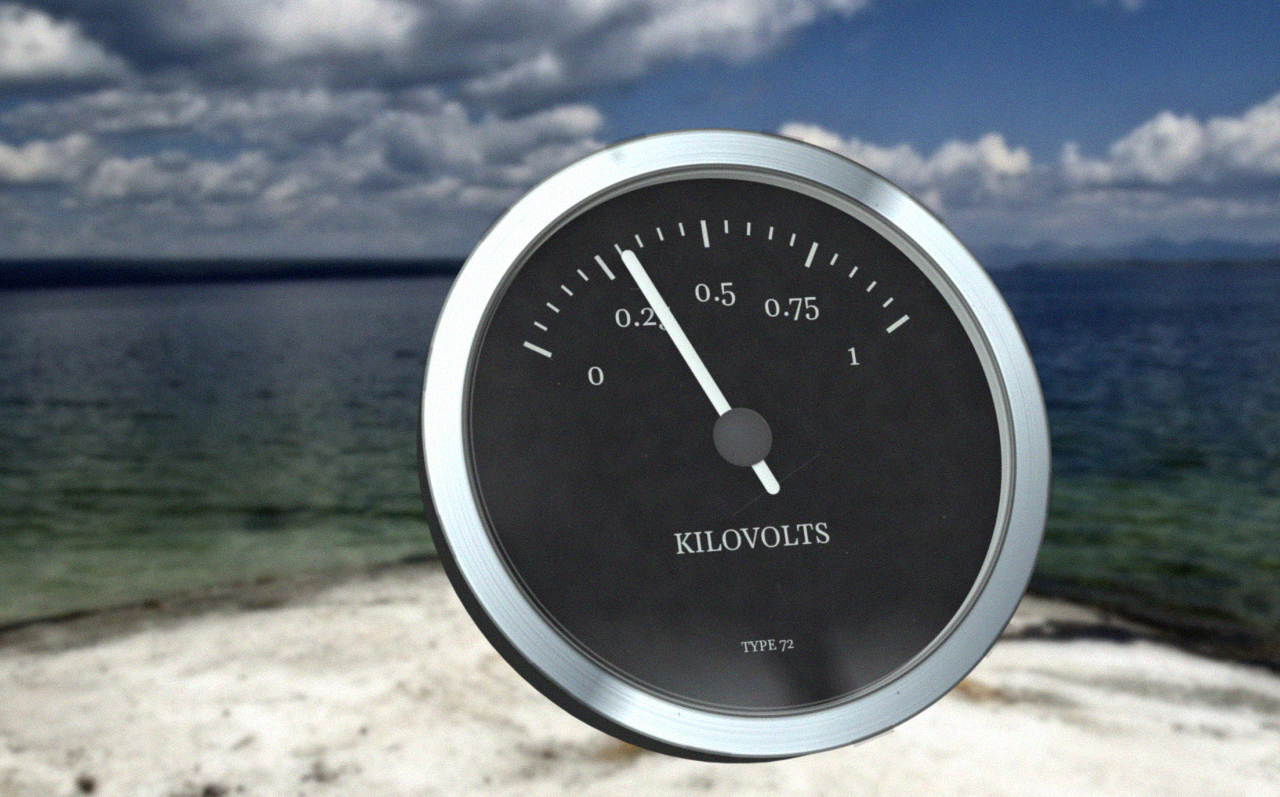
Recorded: 0.3 kV
